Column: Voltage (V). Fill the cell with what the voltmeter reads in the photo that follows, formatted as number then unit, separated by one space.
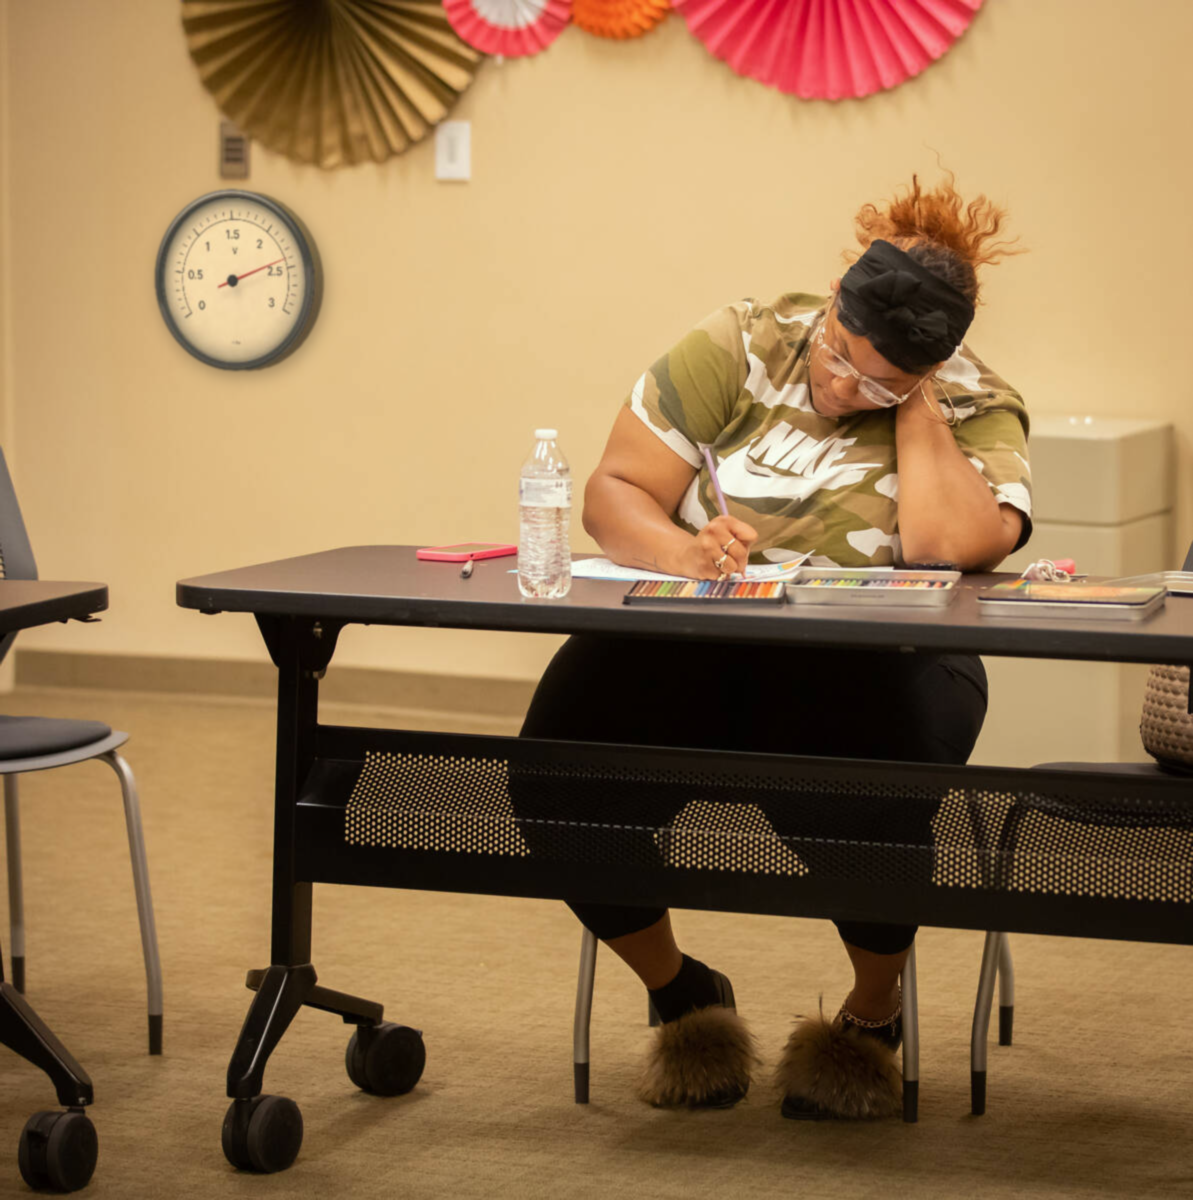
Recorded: 2.4 V
